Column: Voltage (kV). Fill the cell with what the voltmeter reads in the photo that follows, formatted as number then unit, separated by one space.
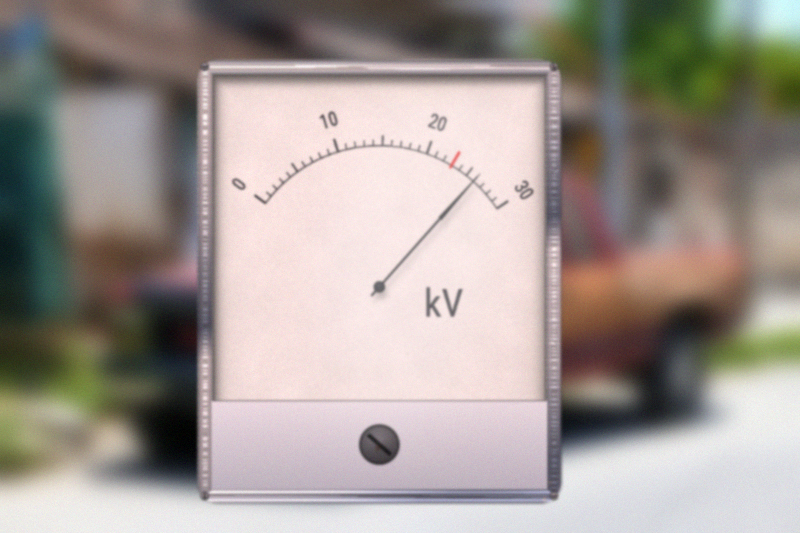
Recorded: 26 kV
